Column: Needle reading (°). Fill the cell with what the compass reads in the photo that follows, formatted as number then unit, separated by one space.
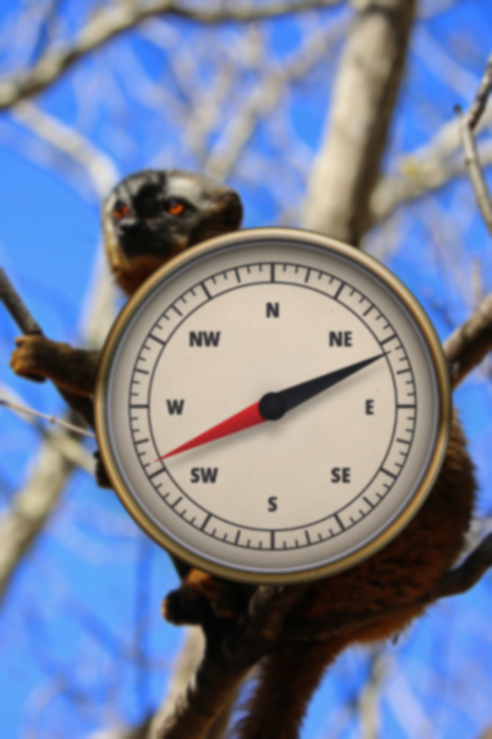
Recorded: 245 °
